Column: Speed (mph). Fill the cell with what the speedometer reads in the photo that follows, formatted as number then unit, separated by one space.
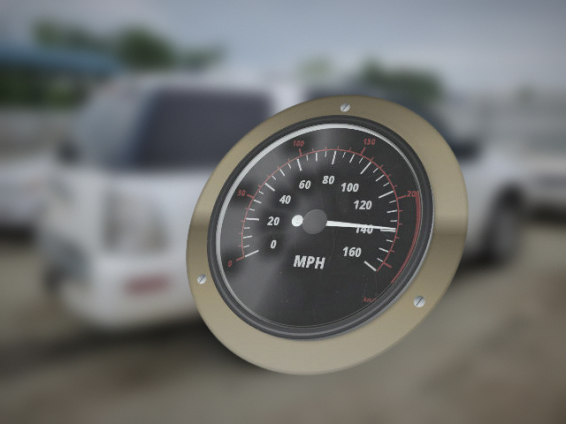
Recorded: 140 mph
